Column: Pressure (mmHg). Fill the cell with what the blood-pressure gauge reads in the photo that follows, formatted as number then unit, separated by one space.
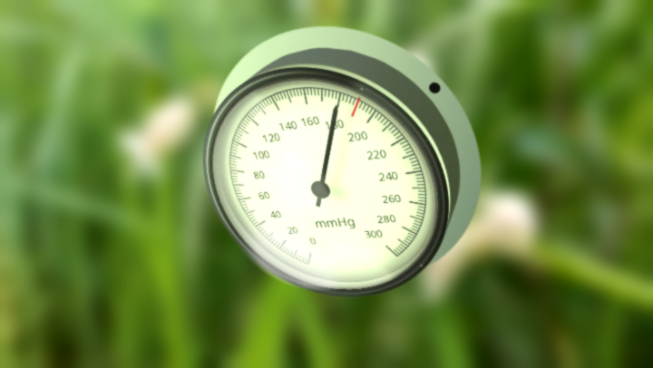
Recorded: 180 mmHg
